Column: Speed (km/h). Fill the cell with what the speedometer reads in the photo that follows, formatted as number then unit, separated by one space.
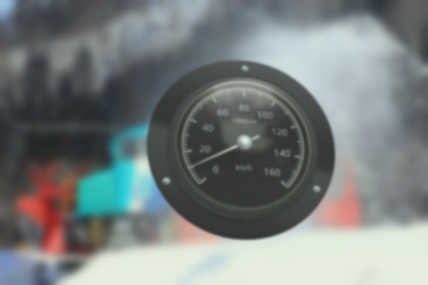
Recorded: 10 km/h
